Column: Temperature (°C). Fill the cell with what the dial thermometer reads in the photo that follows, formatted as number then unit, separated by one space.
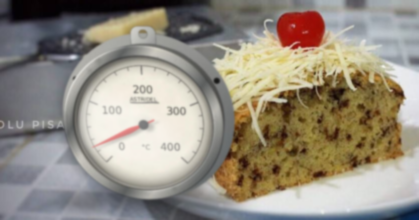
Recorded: 30 °C
